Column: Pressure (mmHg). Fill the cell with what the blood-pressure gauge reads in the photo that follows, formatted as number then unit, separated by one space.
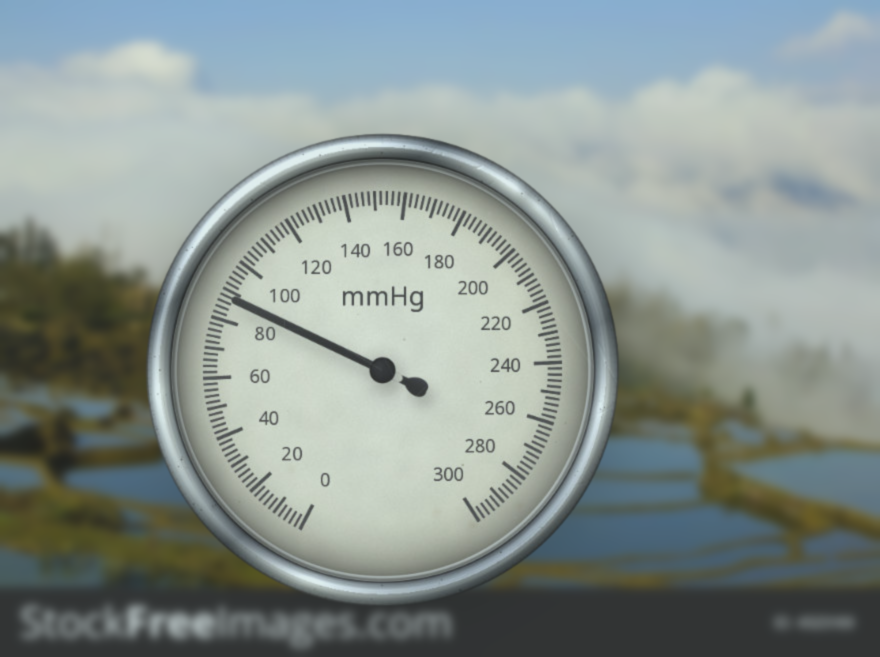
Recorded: 88 mmHg
